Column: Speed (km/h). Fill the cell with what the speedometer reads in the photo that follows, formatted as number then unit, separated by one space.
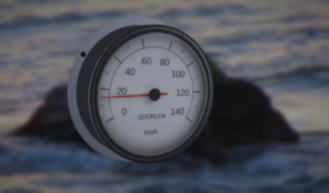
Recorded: 15 km/h
